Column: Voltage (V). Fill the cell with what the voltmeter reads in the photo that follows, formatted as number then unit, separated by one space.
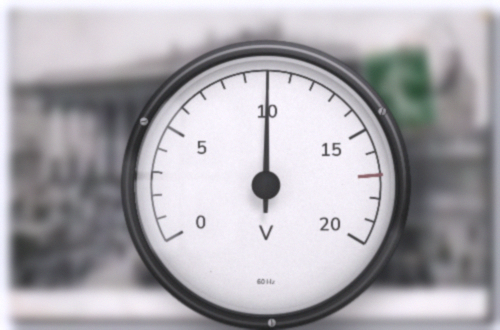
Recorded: 10 V
